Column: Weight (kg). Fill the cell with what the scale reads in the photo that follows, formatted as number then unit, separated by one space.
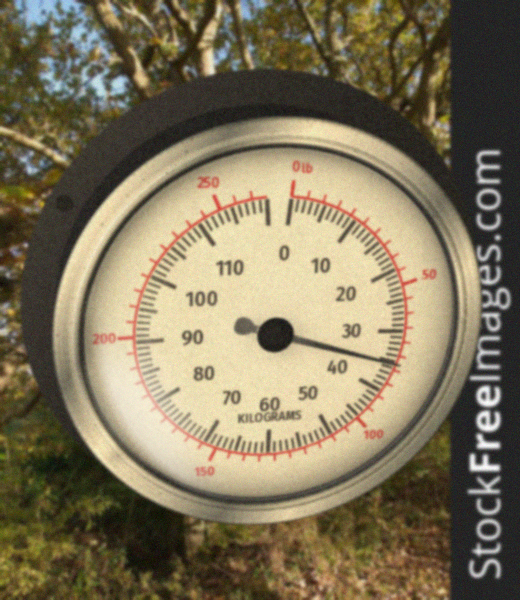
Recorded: 35 kg
